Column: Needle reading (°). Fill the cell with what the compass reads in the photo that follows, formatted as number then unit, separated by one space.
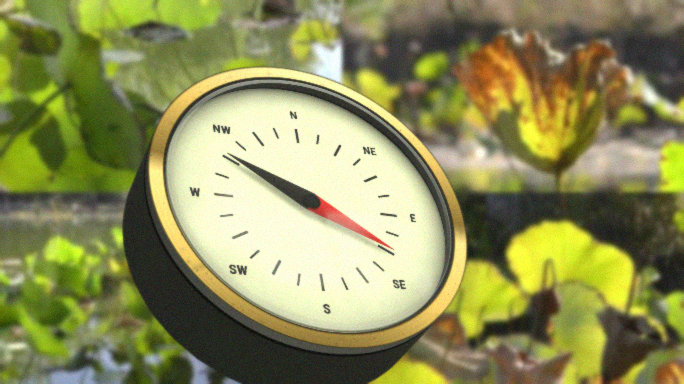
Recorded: 120 °
